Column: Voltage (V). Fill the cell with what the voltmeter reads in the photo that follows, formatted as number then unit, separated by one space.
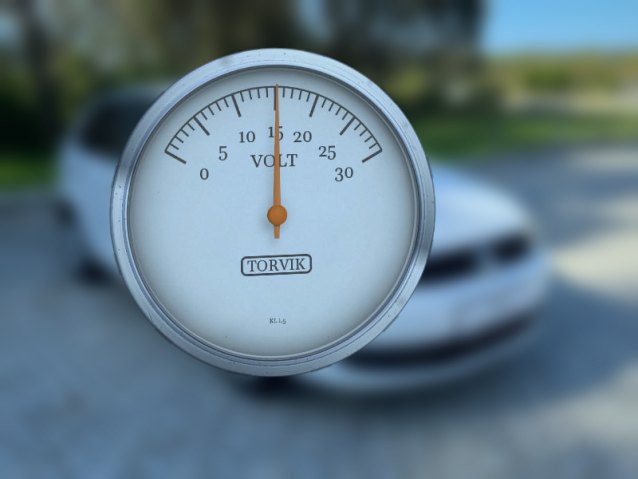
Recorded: 15 V
